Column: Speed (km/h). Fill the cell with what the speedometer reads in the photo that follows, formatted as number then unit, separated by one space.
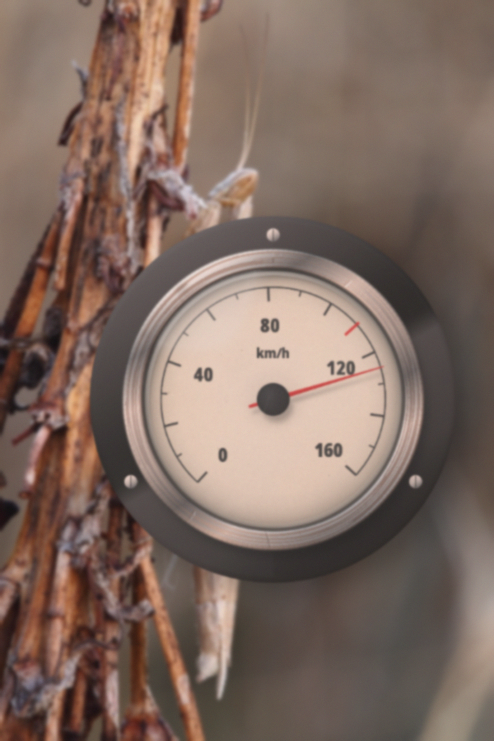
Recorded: 125 km/h
